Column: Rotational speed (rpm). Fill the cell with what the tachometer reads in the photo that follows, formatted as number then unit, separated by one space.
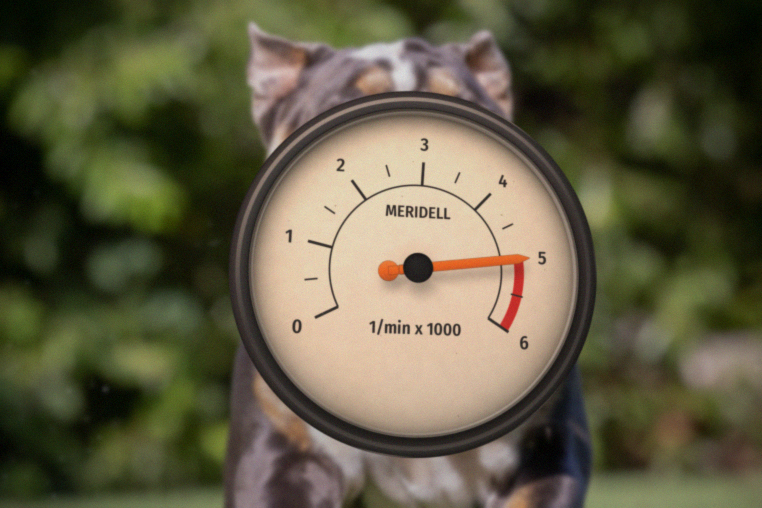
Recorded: 5000 rpm
